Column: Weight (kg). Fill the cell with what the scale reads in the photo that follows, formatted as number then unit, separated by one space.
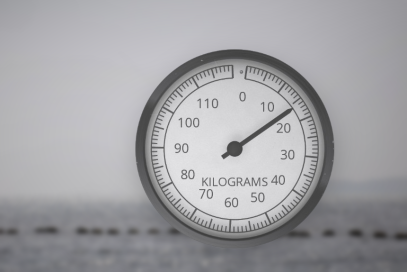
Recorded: 16 kg
